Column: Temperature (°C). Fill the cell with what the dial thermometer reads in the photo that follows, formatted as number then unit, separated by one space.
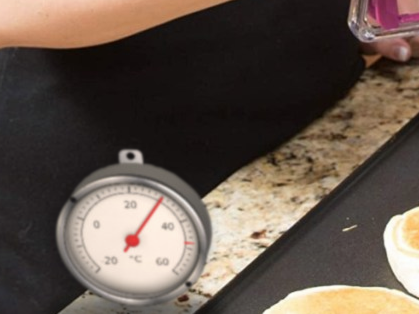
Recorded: 30 °C
